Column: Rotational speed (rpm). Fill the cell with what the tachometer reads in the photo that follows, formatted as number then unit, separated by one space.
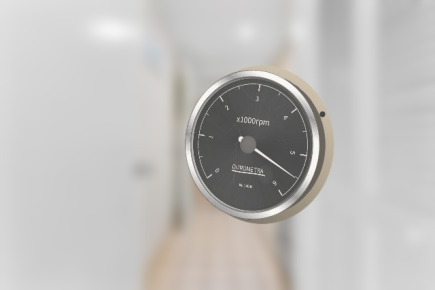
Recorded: 5500 rpm
